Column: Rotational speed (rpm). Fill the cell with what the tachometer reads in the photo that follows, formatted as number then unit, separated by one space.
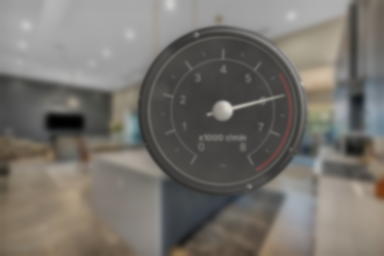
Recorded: 6000 rpm
